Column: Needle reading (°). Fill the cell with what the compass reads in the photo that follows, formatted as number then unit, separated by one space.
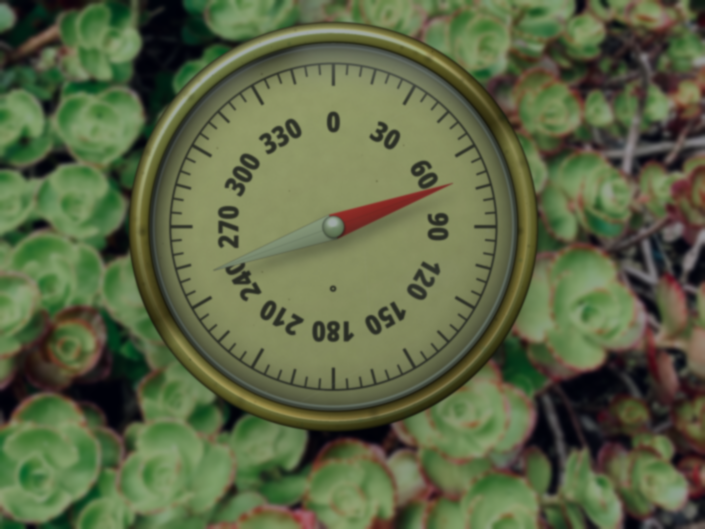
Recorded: 70 °
